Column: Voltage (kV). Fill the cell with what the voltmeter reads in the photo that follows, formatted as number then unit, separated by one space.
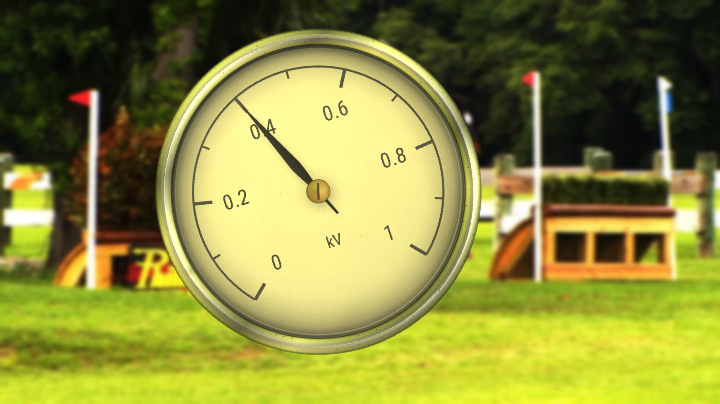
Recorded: 0.4 kV
